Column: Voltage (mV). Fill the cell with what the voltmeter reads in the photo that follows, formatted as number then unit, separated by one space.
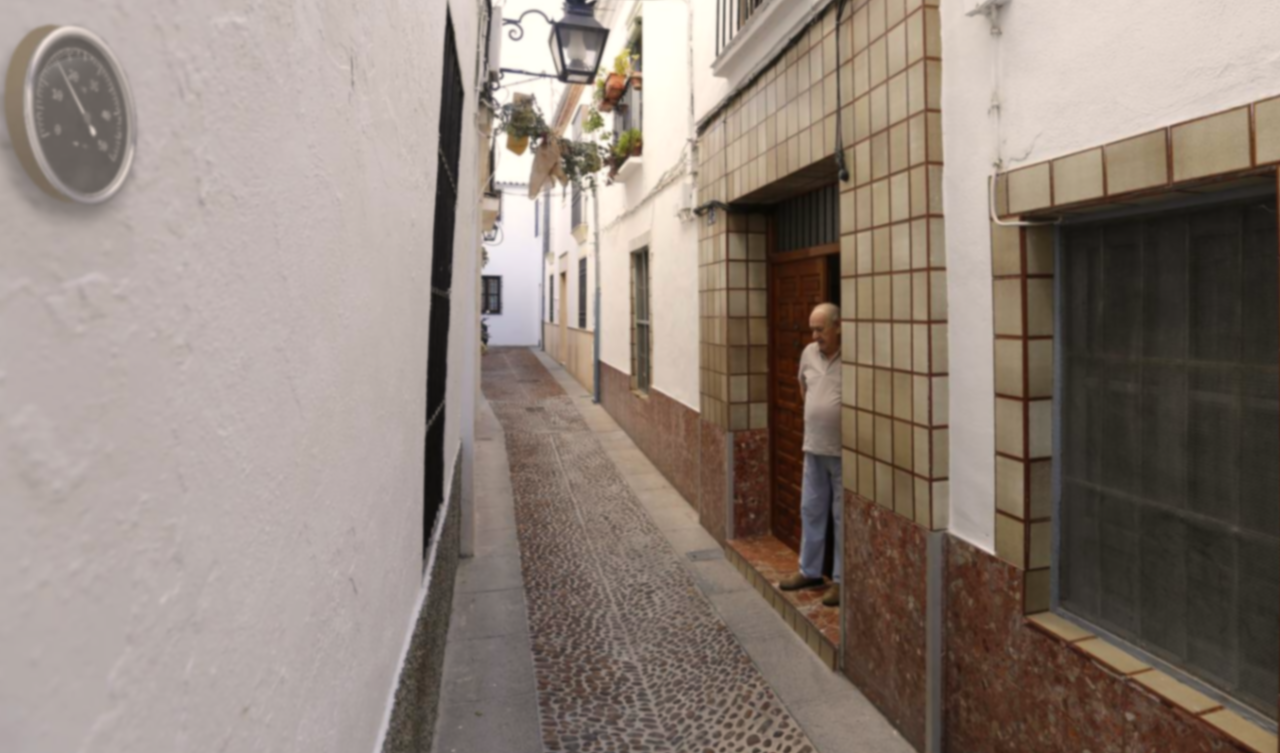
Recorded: 15 mV
